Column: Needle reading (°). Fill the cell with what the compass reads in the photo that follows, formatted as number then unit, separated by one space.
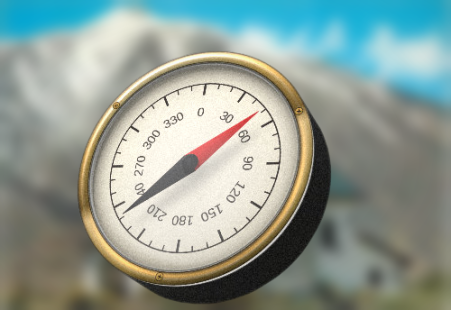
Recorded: 50 °
